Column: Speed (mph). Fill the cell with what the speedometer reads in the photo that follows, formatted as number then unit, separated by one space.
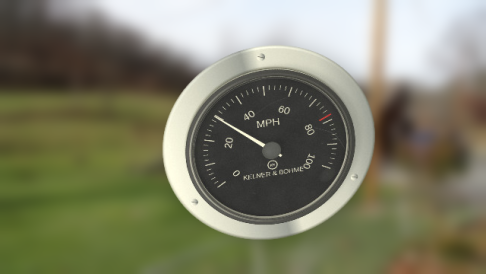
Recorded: 30 mph
